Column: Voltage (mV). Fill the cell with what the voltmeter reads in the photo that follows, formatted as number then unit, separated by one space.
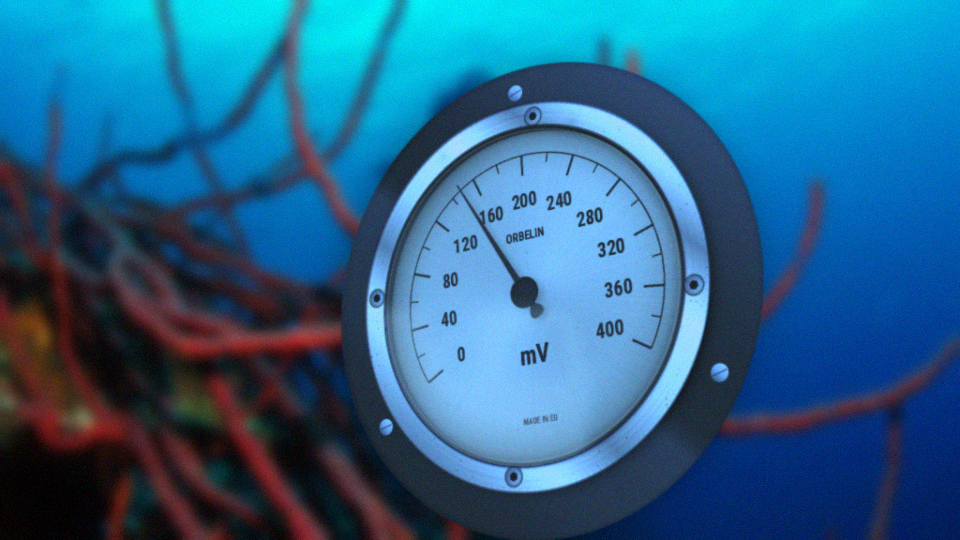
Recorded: 150 mV
